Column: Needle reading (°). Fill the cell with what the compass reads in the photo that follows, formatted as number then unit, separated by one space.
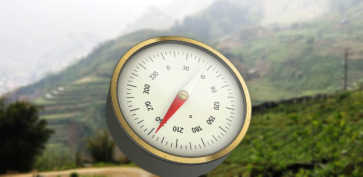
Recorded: 235 °
